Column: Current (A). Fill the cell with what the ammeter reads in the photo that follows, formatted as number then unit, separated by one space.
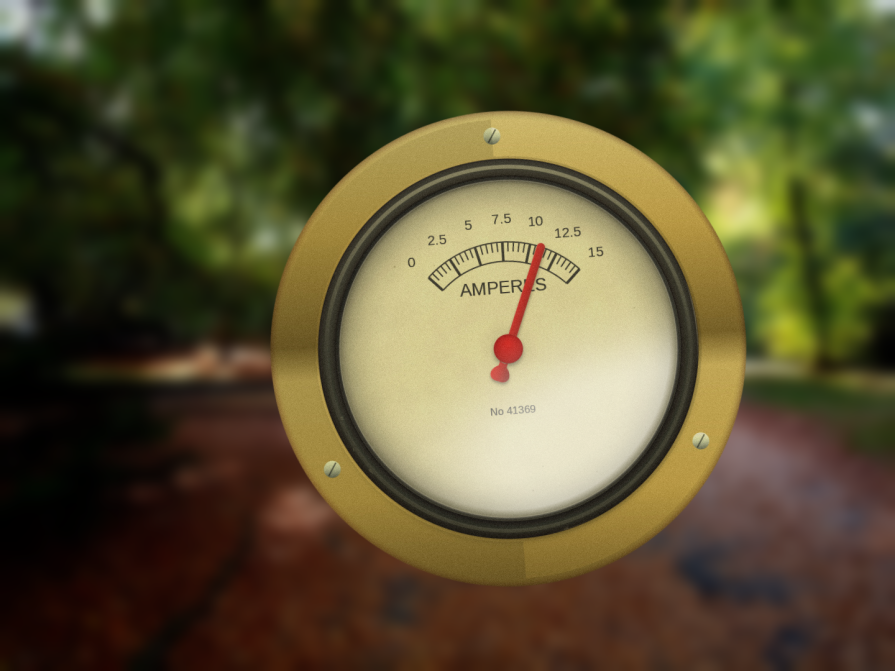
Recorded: 11 A
